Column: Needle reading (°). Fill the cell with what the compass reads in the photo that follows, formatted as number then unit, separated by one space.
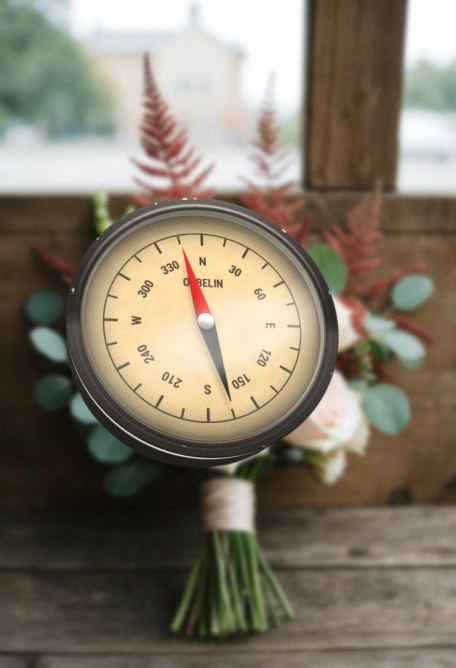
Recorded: 345 °
